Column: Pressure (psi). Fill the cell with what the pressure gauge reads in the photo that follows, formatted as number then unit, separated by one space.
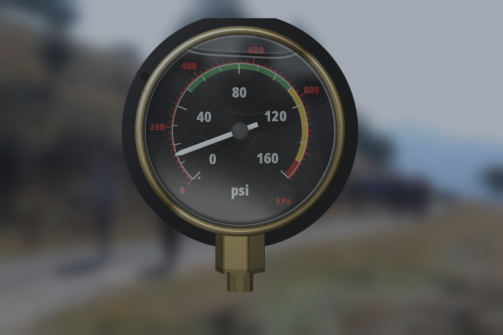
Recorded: 15 psi
